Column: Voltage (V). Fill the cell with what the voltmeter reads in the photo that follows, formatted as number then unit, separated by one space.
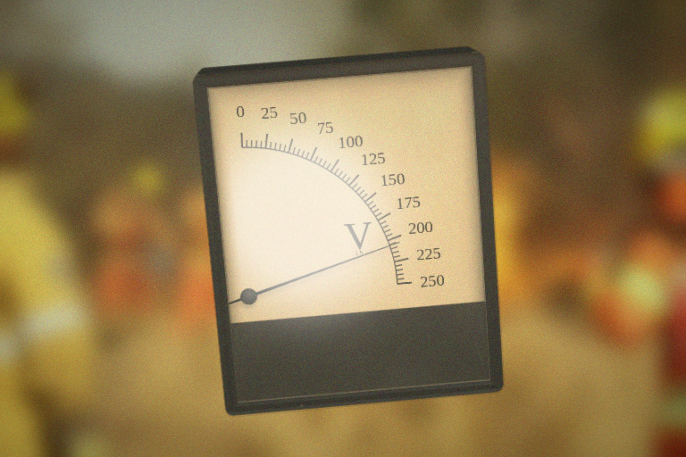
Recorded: 205 V
